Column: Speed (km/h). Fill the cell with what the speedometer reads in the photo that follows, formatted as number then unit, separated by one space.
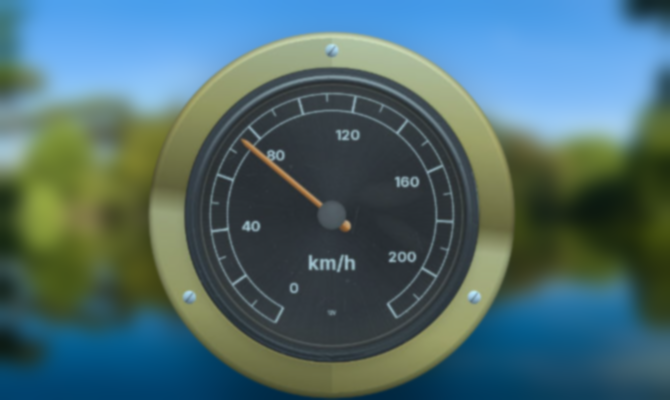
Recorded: 75 km/h
